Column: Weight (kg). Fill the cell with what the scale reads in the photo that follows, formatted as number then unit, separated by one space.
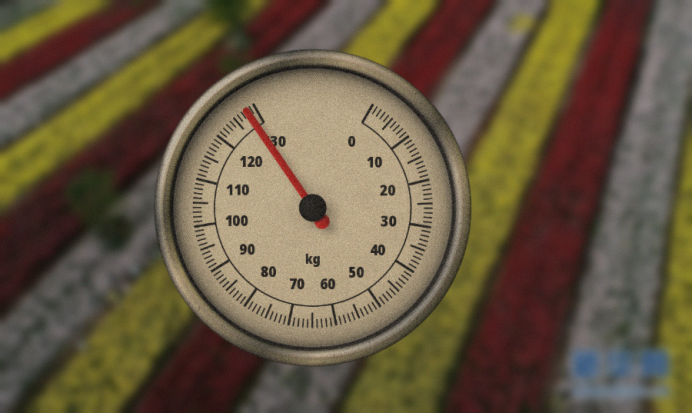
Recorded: 128 kg
